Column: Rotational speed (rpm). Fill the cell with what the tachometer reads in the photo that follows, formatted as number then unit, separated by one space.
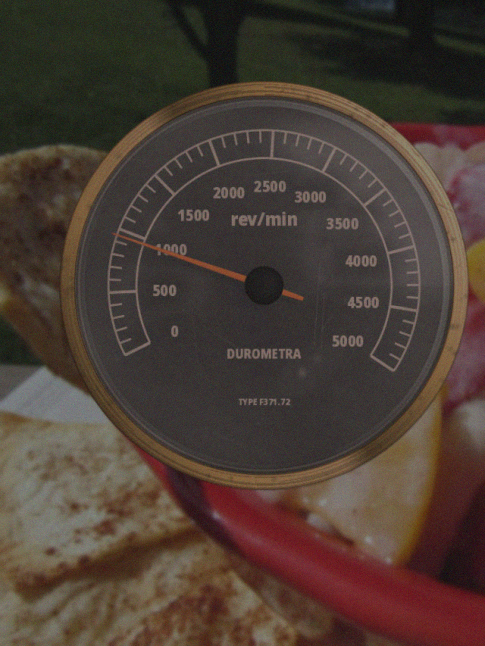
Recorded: 950 rpm
